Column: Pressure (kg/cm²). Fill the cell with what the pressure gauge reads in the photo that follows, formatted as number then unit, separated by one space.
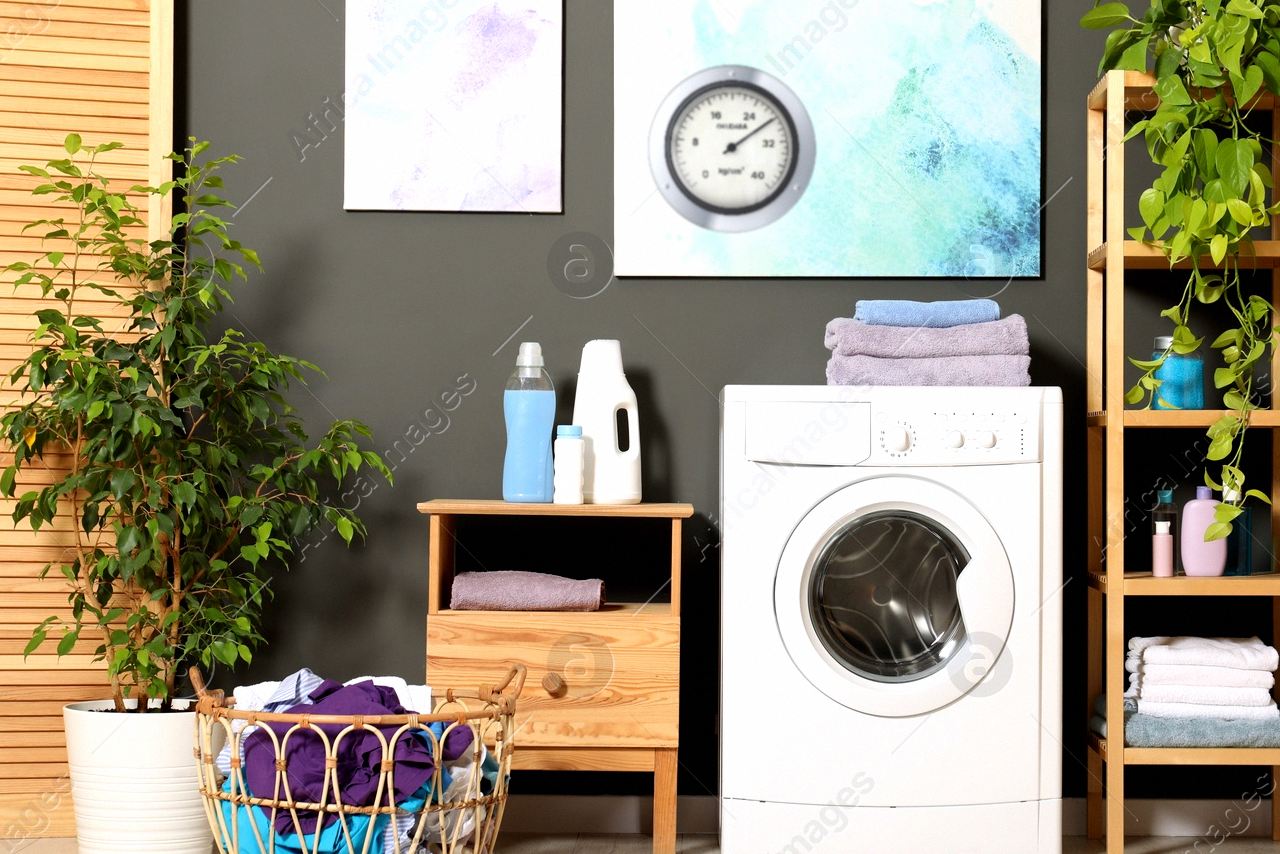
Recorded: 28 kg/cm²
